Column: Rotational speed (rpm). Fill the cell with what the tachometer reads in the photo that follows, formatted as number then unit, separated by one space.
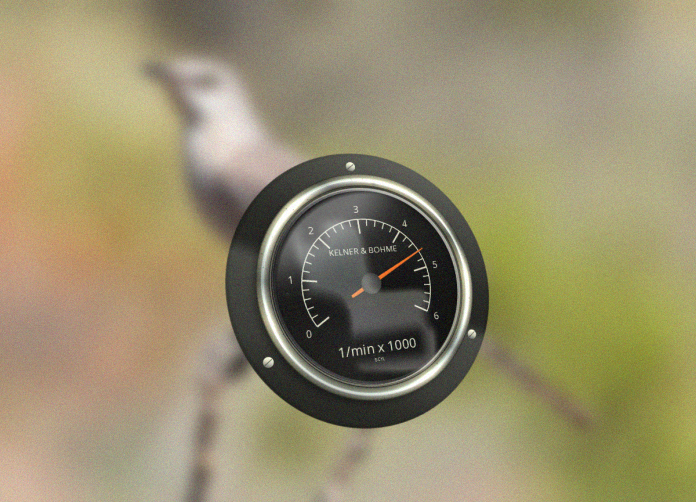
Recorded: 4600 rpm
